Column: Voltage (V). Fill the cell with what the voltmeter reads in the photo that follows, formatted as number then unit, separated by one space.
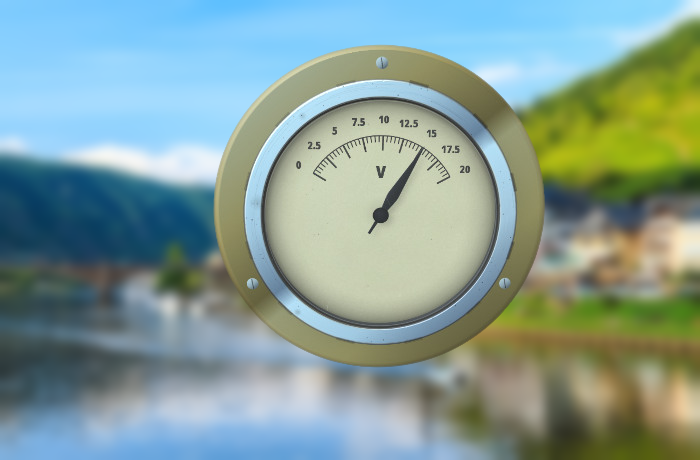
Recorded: 15 V
